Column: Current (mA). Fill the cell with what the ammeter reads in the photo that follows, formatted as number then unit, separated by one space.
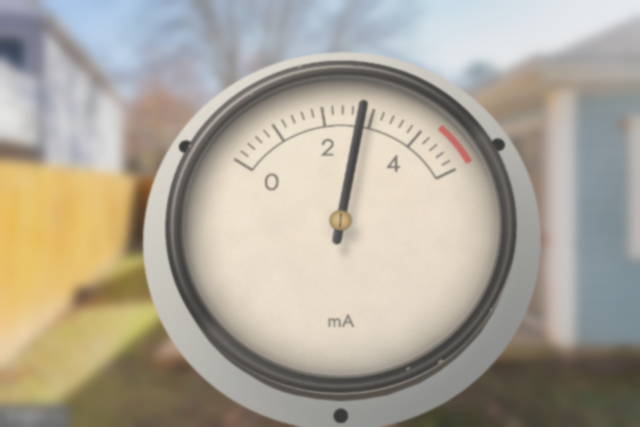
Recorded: 2.8 mA
